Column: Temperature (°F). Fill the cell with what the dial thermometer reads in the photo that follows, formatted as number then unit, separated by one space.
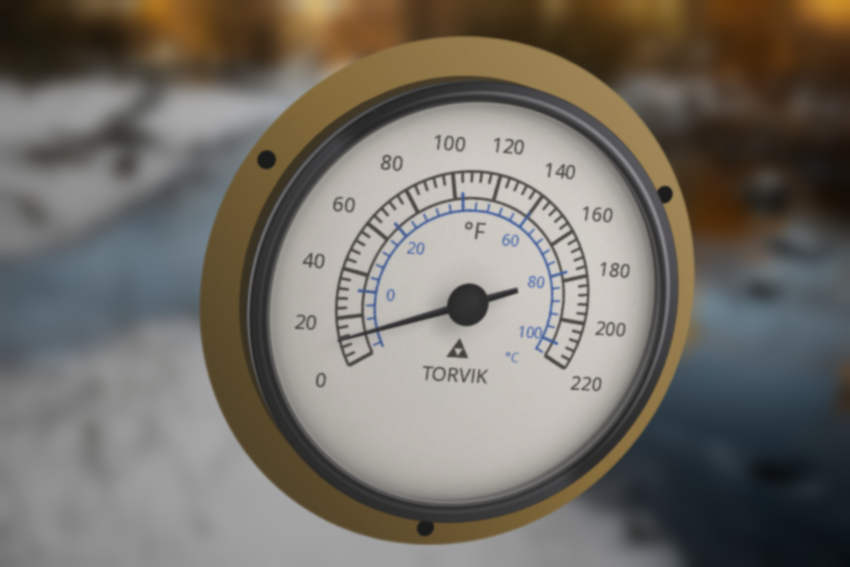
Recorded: 12 °F
